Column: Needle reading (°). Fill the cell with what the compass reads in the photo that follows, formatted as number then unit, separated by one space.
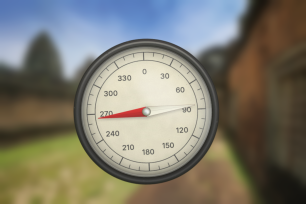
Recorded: 265 °
